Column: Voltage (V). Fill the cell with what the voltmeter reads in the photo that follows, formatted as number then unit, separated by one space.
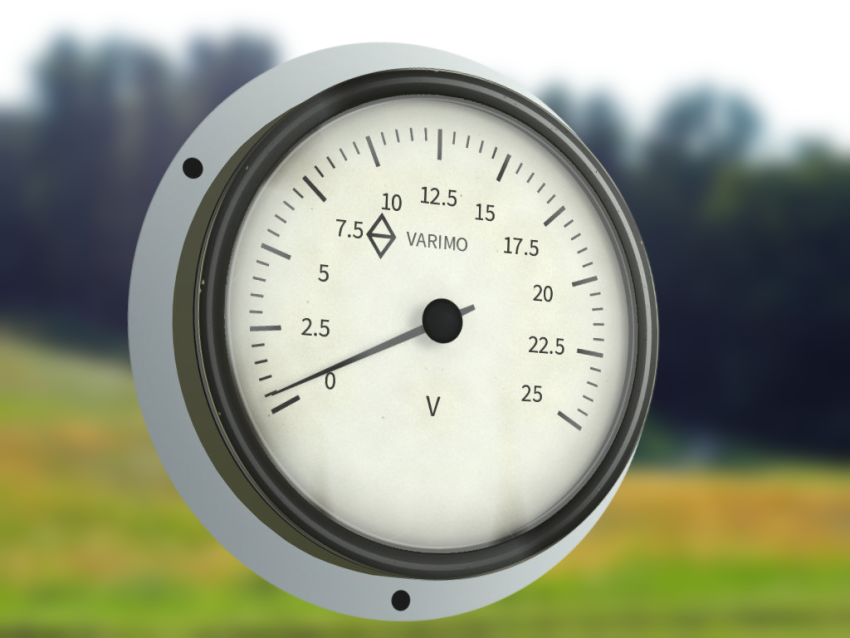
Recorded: 0.5 V
